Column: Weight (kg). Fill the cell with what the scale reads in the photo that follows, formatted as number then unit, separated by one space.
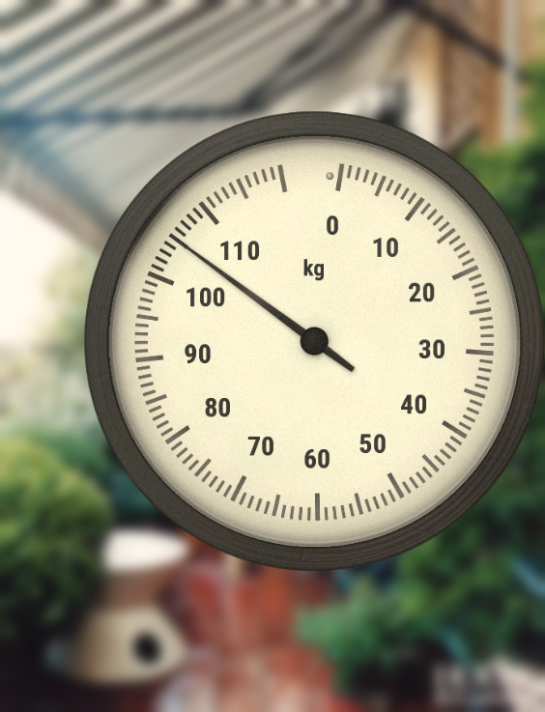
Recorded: 105 kg
